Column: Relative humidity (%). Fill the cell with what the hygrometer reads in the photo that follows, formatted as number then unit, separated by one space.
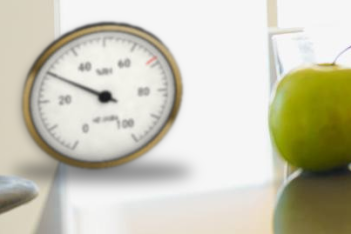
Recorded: 30 %
